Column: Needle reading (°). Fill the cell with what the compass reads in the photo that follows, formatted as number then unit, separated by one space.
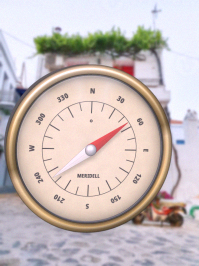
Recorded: 52.5 °
